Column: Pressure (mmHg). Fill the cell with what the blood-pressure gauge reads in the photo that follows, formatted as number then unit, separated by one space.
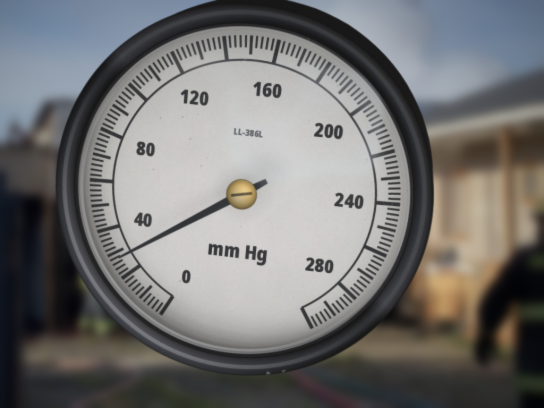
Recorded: 28 mmHg
